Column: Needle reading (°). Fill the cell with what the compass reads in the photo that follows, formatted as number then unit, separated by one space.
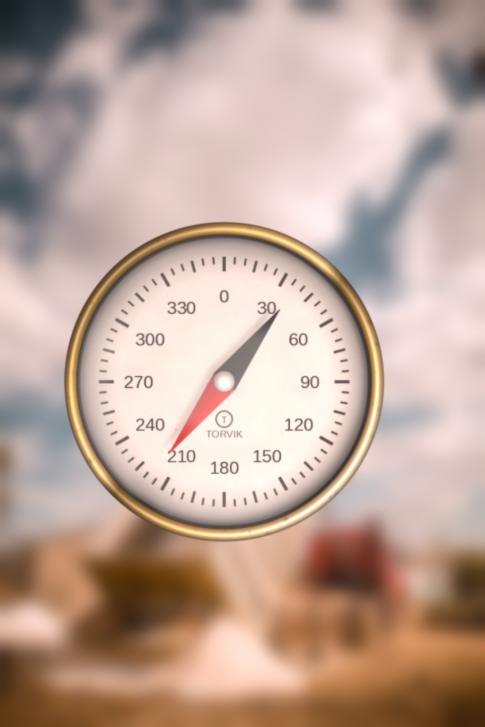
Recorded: 217.5 °
